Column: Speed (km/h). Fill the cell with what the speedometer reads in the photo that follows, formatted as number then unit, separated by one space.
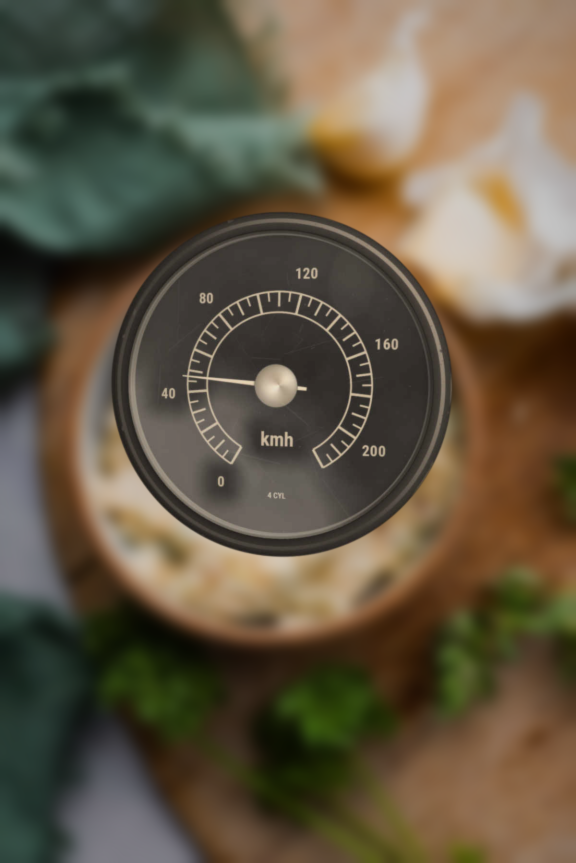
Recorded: 47.5 km/h
